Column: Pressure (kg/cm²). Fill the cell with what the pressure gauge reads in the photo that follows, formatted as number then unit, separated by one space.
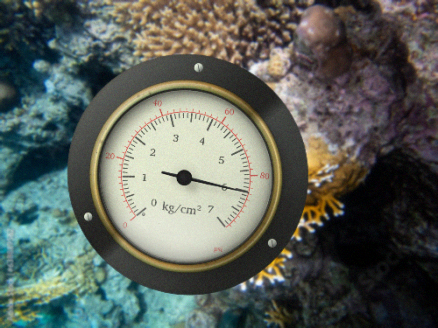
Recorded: 6 kg/cm²
